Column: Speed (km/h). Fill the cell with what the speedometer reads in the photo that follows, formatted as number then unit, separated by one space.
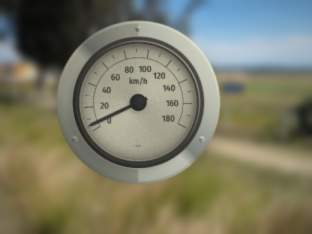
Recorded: 5 km/h
